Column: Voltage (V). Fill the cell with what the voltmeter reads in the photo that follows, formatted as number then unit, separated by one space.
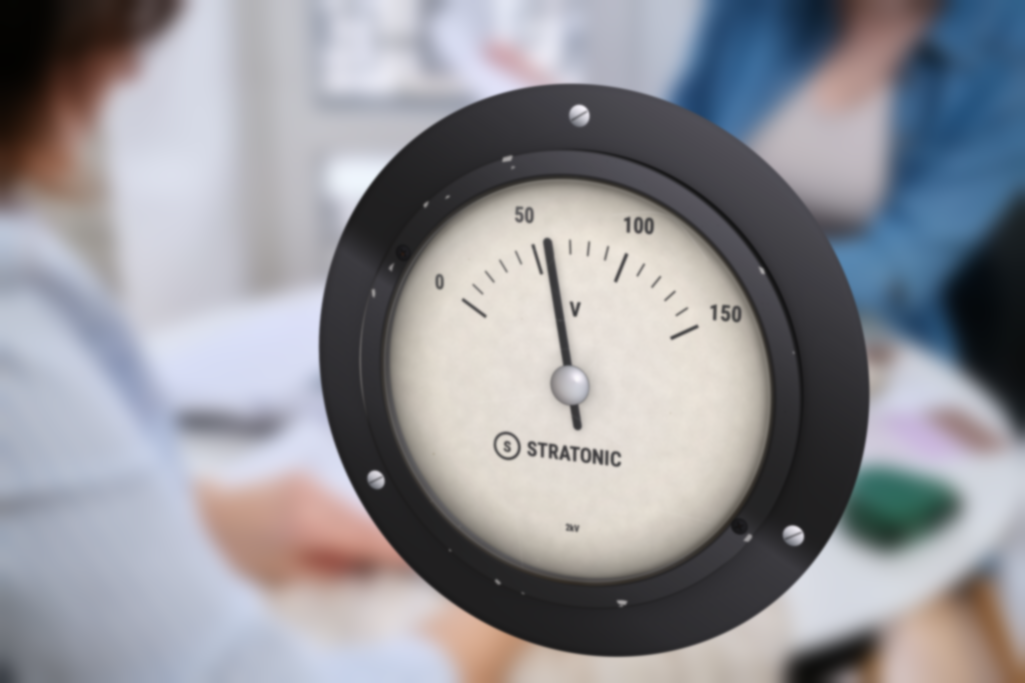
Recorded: 60 V
